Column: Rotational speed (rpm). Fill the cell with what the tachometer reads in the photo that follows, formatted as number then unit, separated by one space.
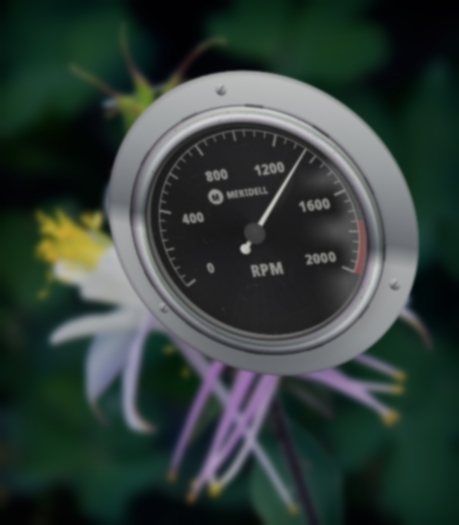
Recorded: 1350 rpm
